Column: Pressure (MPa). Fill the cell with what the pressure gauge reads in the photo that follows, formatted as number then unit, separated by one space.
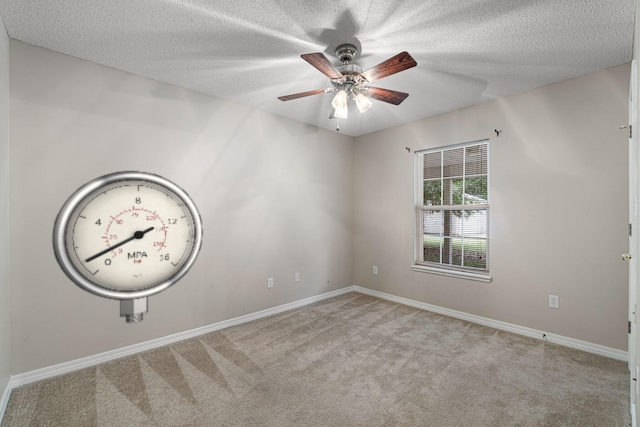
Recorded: 1 MPa
